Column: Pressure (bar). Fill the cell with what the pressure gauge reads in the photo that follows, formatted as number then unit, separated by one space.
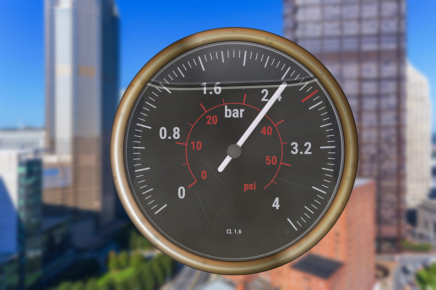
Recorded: 2.45 bar
